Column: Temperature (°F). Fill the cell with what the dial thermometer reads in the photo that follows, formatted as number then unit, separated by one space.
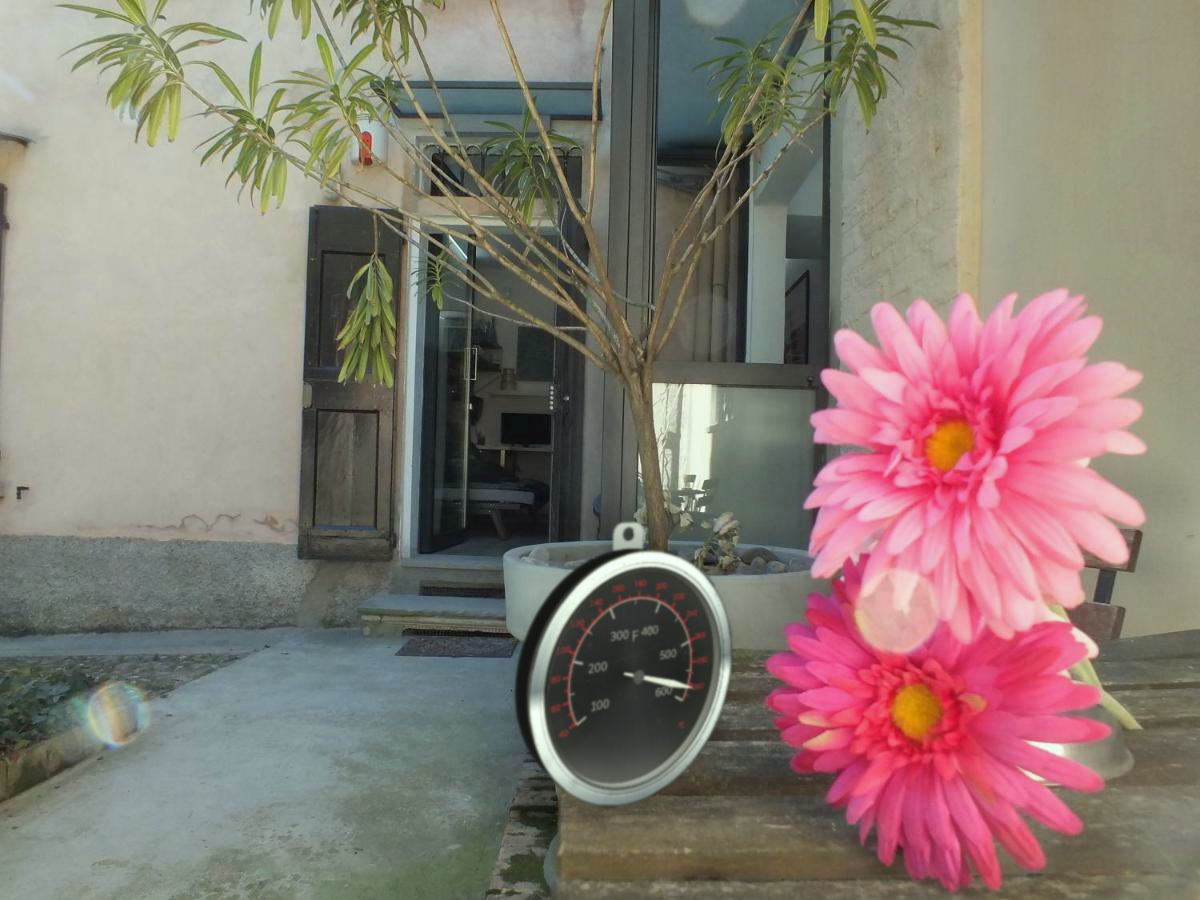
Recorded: 575 °F
